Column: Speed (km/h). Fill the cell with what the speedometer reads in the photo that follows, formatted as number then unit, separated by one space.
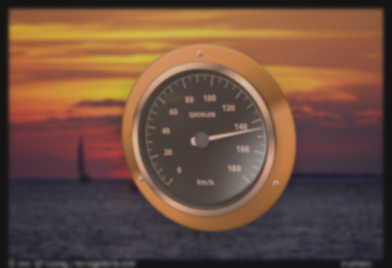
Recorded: 145 km/h
